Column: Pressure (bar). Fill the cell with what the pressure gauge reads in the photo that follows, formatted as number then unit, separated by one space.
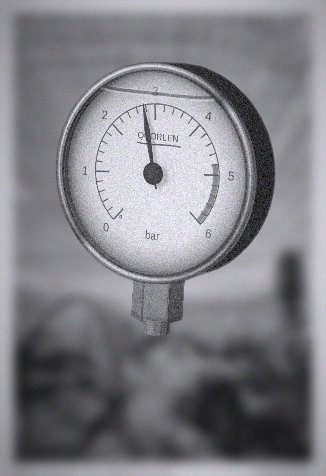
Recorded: 2.8 bar
